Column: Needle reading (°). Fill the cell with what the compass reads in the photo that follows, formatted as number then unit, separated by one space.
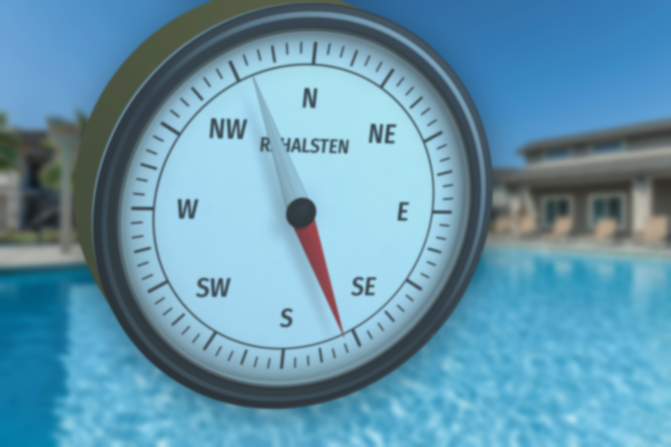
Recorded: 155 °
